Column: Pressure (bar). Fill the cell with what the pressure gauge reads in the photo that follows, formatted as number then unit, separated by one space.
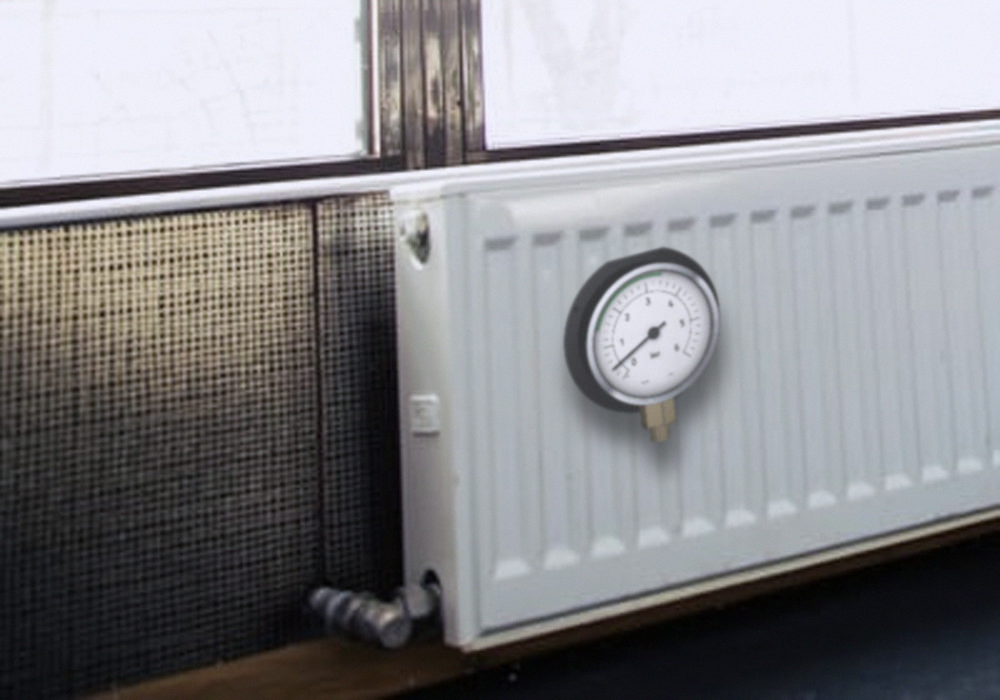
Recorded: 0.4 bar
